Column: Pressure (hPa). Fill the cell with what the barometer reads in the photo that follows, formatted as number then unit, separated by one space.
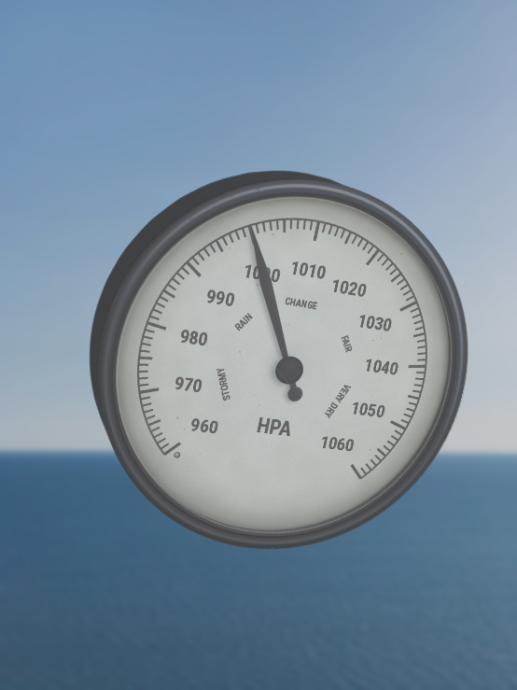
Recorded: 1000 hPa
